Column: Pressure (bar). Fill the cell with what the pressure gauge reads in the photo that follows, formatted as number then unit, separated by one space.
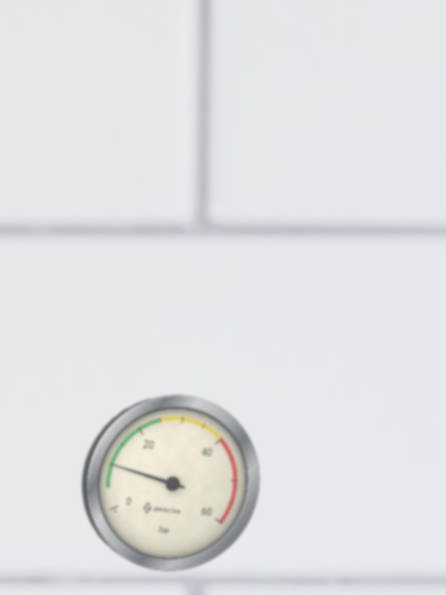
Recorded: 10 bar
